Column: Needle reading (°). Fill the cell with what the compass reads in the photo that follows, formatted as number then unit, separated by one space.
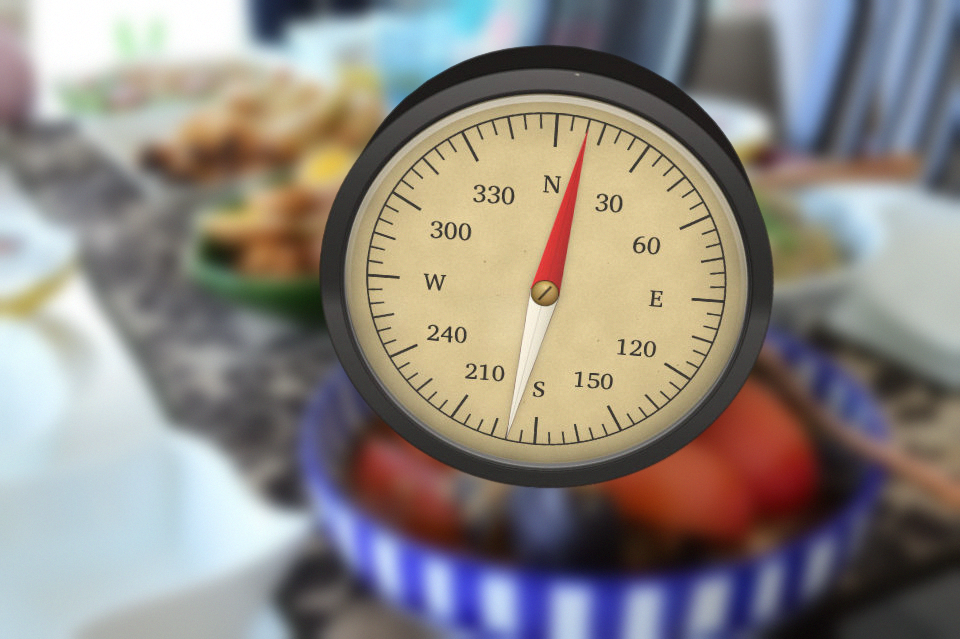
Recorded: 10 °
